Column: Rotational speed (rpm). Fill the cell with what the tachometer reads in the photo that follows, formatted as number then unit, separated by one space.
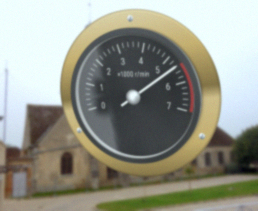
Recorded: 5400 rpm
